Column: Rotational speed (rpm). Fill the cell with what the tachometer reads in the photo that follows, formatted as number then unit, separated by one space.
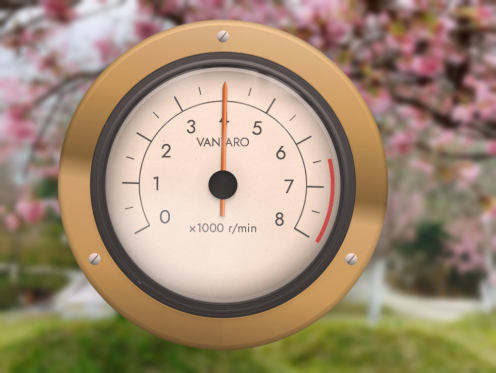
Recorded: 4000 rpm
